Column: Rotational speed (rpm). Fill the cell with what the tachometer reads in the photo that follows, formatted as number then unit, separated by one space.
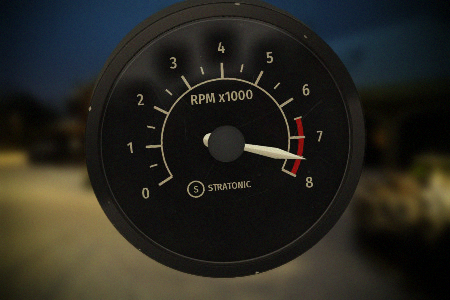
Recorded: 7500 rpm
